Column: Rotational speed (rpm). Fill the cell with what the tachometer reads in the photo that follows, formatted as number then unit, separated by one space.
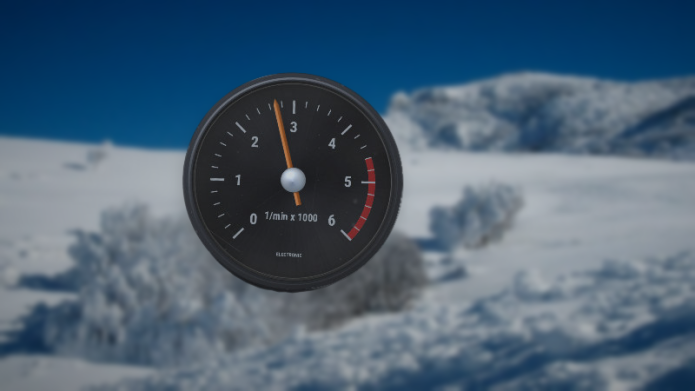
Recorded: 2700 rpm
